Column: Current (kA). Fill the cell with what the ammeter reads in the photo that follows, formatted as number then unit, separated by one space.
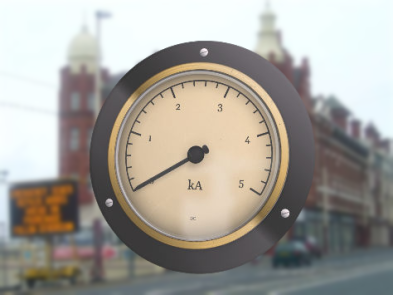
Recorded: 0 kA
